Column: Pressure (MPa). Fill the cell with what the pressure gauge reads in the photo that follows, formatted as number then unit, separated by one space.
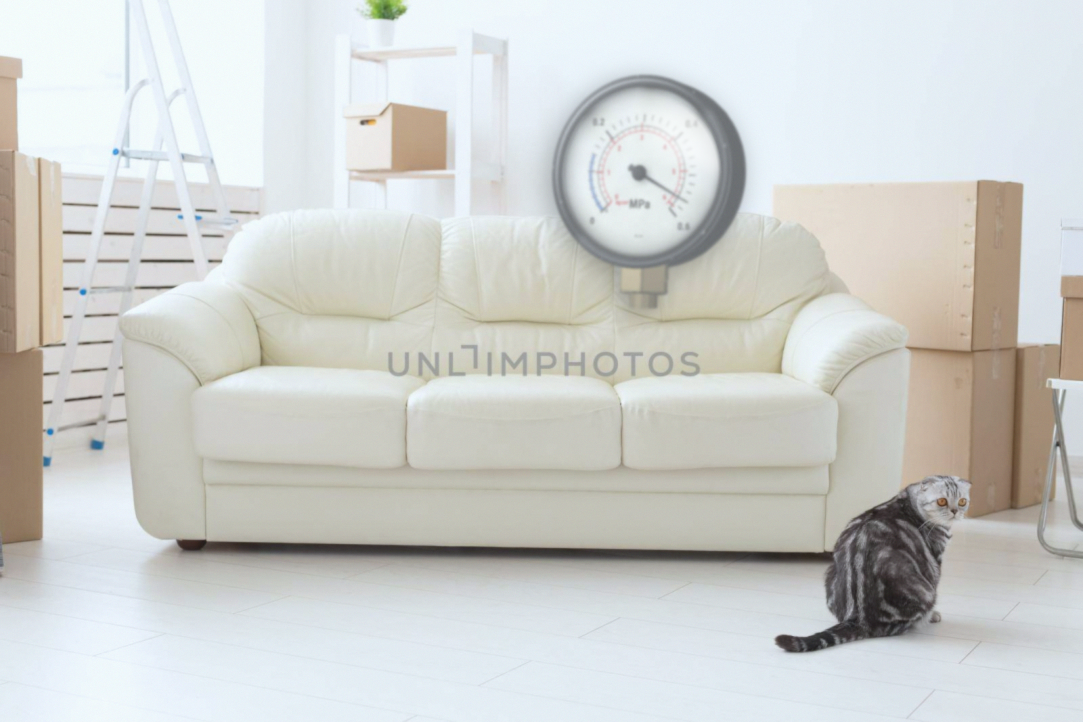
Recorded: 0.56 MPa
